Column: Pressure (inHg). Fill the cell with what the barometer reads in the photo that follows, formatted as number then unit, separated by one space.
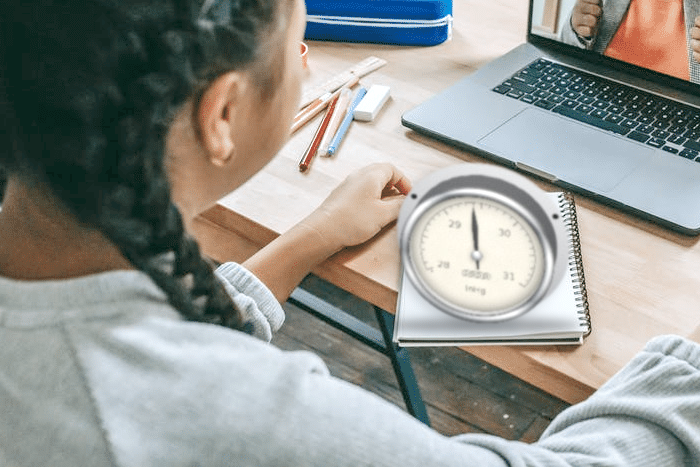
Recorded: 29.4 inHg
